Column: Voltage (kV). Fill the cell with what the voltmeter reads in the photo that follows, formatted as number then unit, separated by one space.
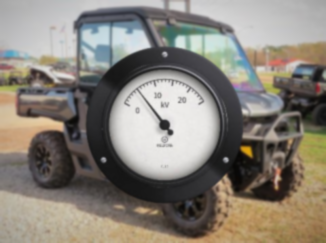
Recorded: 5 kV
